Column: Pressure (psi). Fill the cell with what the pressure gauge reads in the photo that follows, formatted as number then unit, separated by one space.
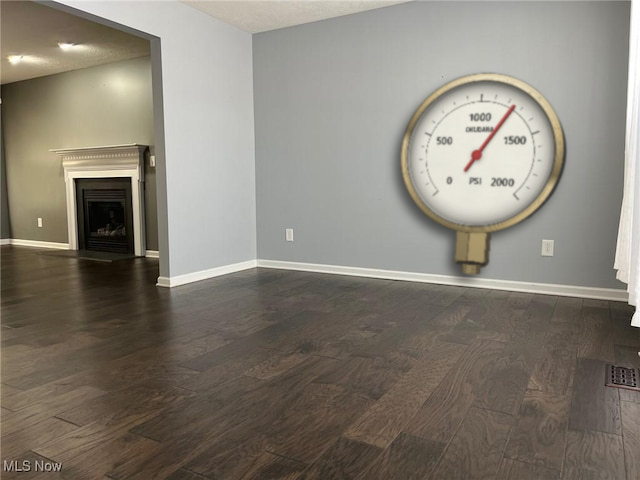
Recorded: 1250 psi
